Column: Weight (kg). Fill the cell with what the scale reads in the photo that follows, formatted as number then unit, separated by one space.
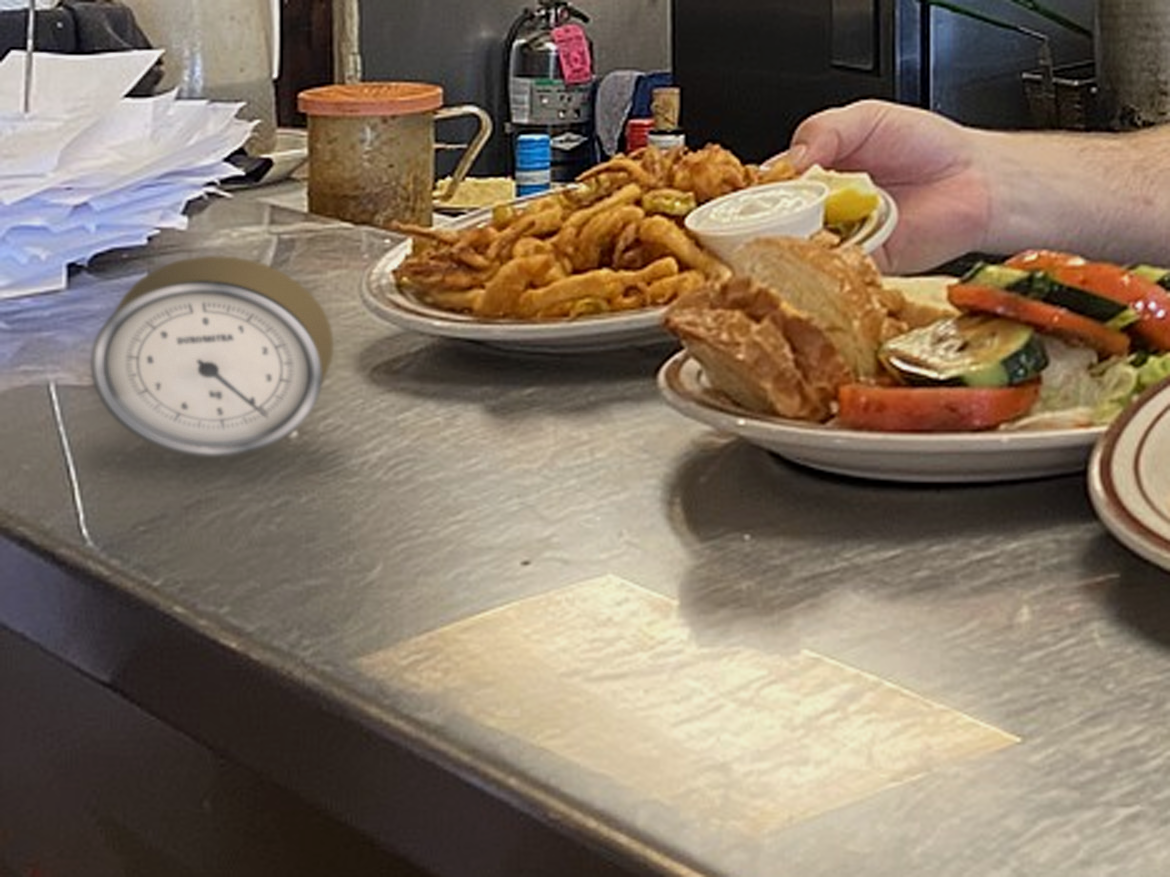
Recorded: 4 kg
